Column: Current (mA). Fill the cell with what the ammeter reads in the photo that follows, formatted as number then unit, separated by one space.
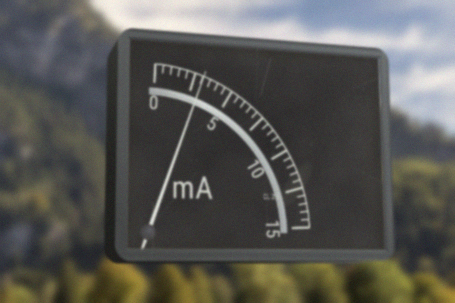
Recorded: 3 mA
